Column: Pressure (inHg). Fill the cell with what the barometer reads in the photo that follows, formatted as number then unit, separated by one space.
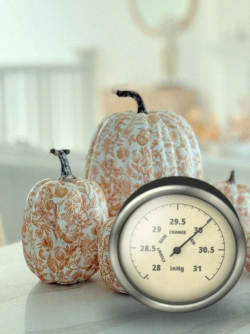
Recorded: 30 inHg
